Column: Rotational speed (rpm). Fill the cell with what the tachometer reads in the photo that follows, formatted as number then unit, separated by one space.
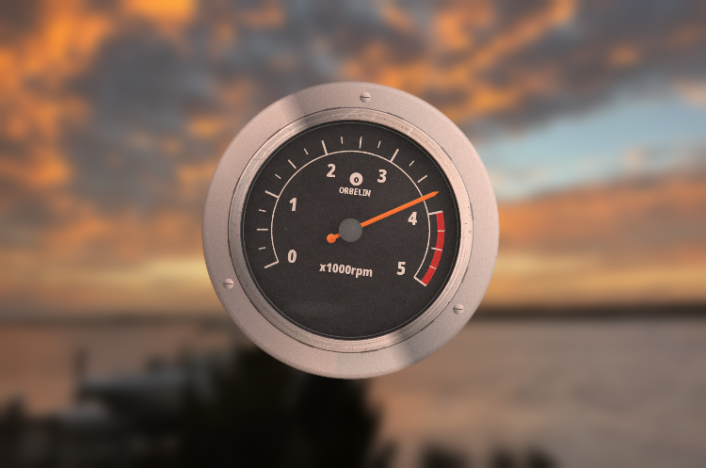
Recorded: 3750 rpm
